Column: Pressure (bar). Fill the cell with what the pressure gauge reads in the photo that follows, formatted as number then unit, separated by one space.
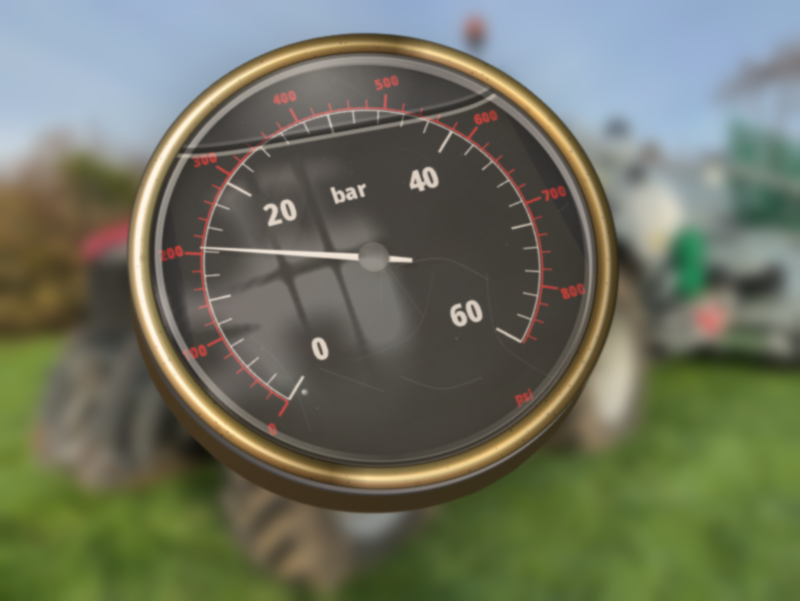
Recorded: 14 bar
